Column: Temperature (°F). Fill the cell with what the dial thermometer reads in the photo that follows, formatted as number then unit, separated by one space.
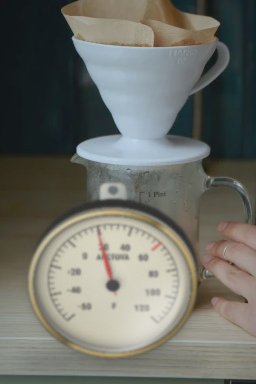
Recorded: 20 °F
